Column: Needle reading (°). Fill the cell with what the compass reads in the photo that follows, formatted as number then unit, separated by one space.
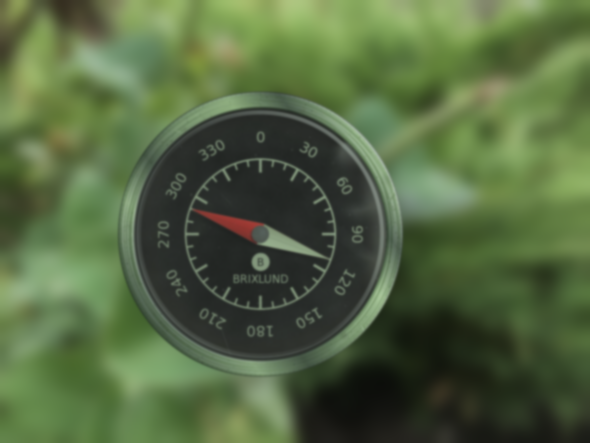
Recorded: 290 °
